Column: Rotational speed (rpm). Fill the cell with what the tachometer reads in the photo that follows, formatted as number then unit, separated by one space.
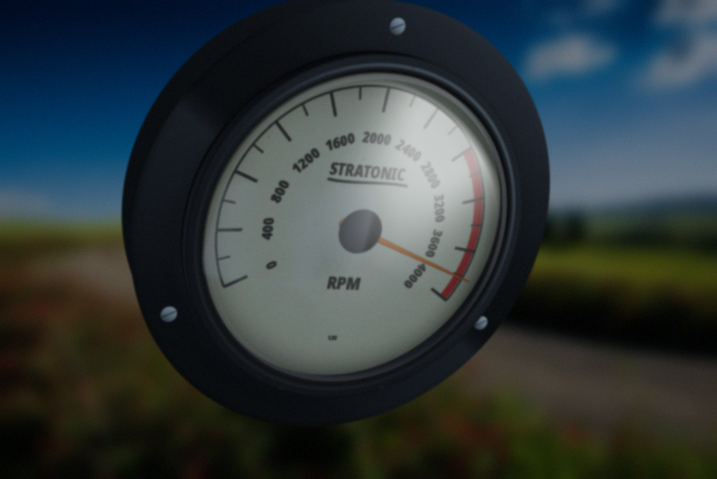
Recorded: 3800 rpm
